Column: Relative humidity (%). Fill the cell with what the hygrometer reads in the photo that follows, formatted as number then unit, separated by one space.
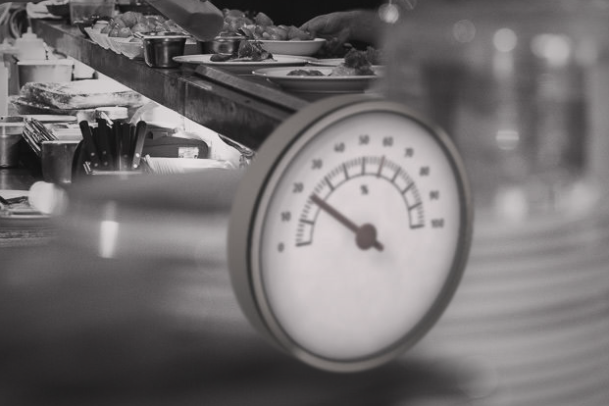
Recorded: 20 %
